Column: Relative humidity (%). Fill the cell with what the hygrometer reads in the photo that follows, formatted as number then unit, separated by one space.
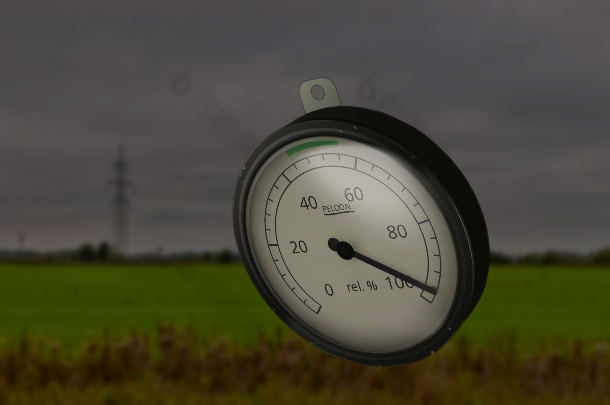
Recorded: 96 %
